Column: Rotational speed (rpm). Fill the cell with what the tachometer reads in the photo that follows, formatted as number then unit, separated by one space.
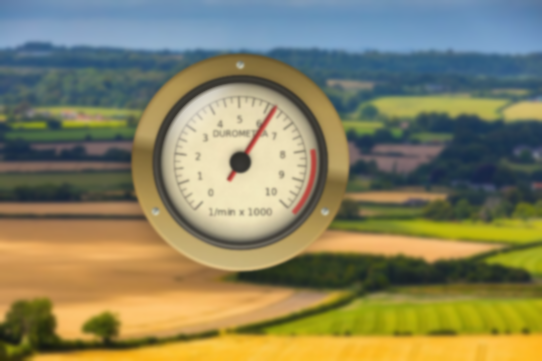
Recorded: 6250 rpm
